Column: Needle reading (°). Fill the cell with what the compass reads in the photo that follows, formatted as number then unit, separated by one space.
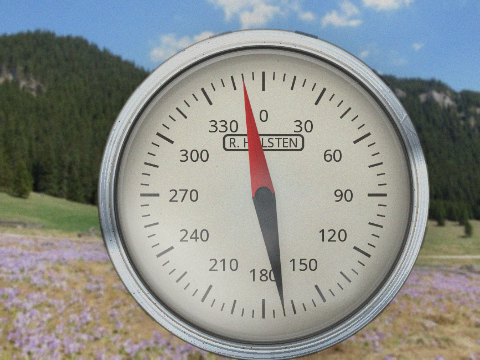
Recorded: 350 °
